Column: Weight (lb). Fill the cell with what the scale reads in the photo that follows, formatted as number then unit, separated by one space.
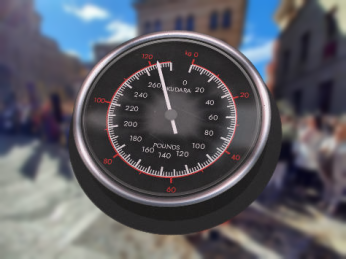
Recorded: 270 lb
